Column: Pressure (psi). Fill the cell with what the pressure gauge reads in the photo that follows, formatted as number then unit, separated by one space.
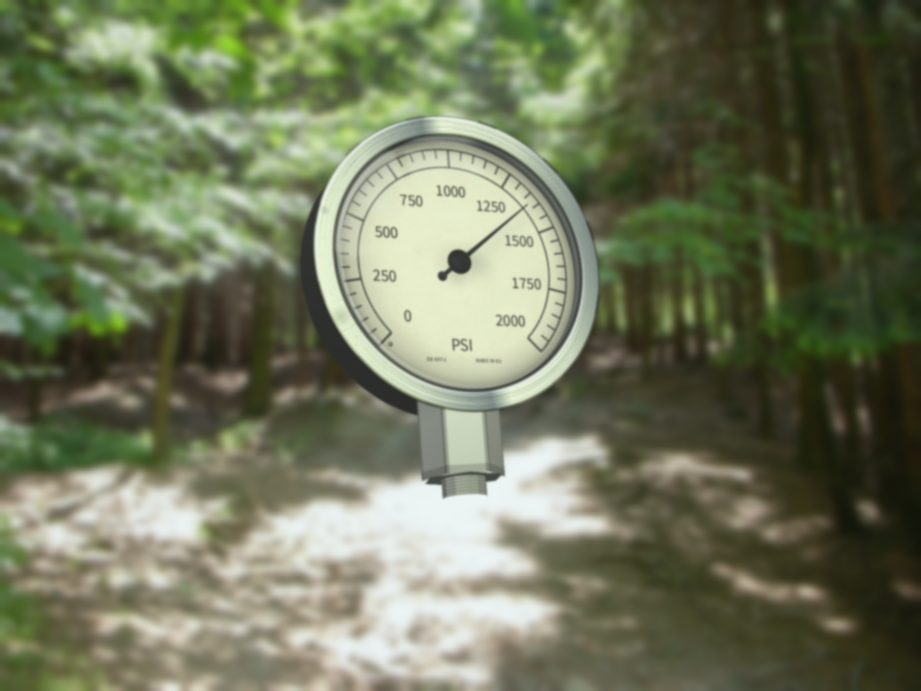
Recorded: 1375 psi
